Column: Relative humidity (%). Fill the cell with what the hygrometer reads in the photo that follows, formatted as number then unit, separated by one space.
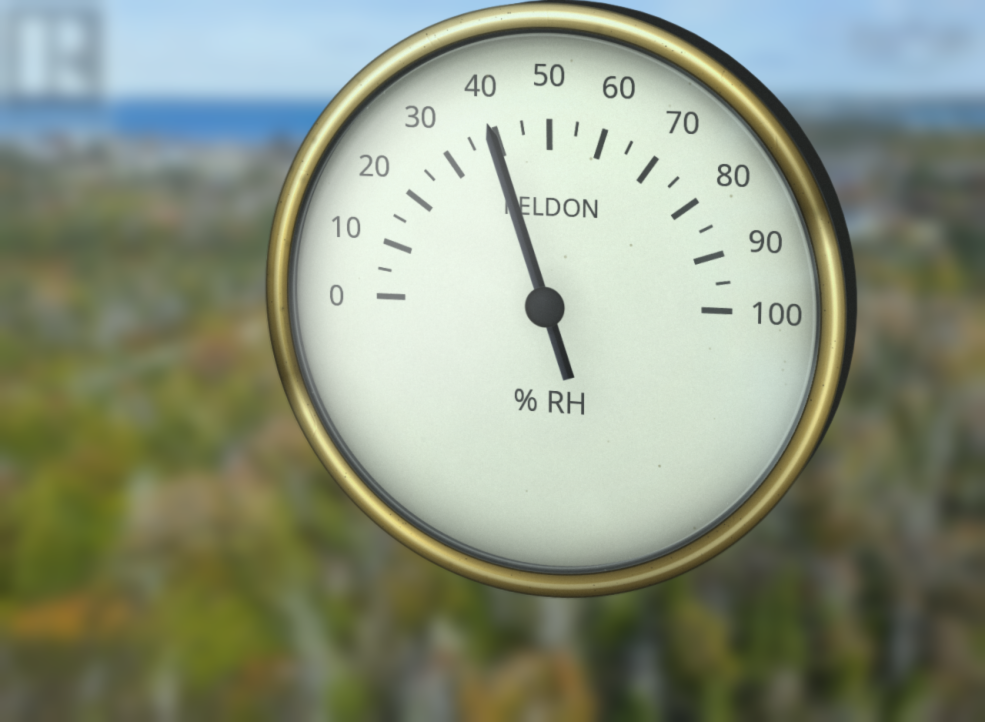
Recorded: 40 %
